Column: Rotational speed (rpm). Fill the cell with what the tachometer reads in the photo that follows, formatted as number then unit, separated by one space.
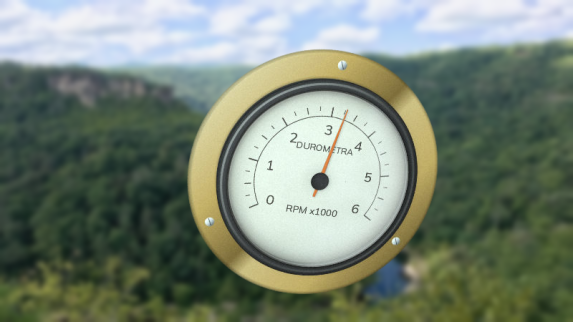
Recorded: 3250 rpm
